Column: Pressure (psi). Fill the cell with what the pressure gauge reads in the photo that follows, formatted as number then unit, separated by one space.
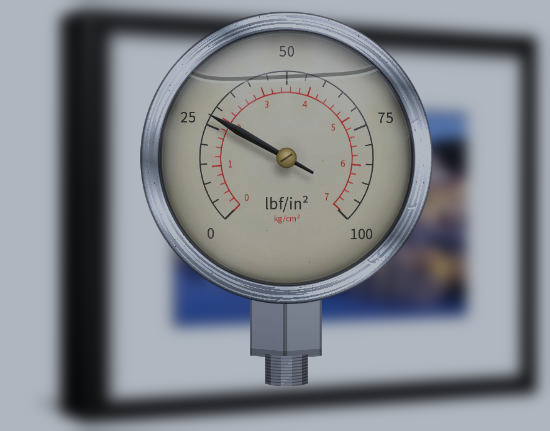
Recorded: 27.5 psi
